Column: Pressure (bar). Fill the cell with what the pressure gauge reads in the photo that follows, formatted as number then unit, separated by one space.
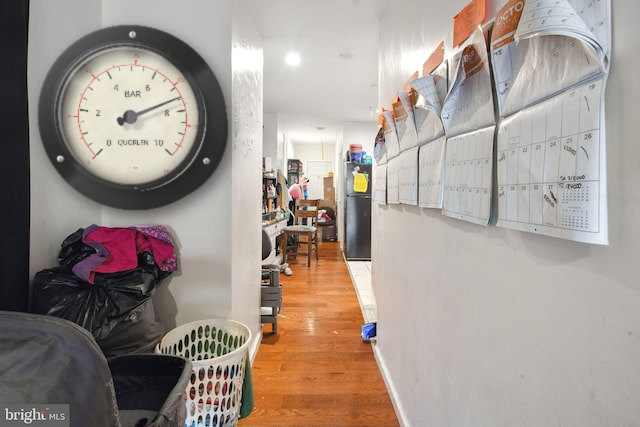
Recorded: 7.5 bar
